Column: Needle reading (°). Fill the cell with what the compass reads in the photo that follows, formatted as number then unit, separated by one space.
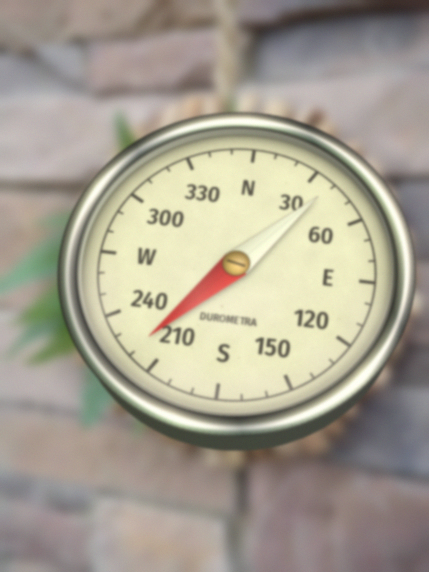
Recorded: 220 °
